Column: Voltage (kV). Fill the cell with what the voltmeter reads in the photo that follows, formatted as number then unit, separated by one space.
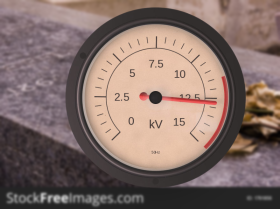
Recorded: 12.75 kV
